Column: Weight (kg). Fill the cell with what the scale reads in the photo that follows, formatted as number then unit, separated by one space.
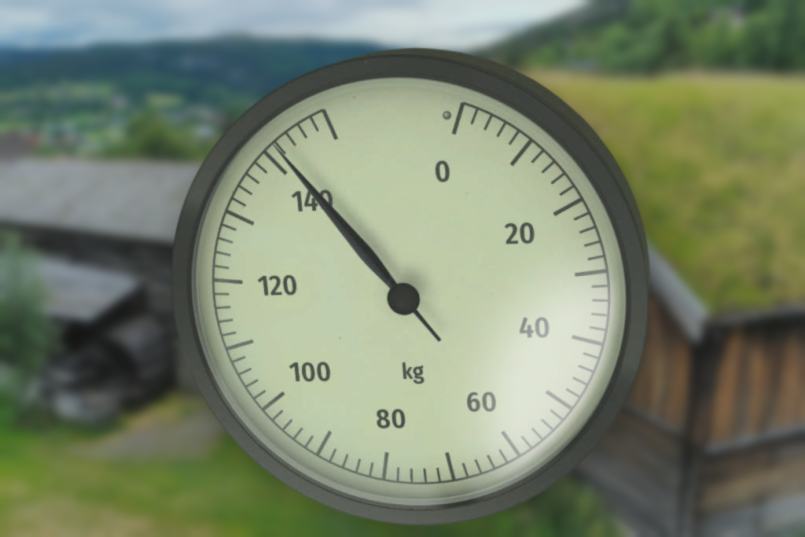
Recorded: 142 kg
